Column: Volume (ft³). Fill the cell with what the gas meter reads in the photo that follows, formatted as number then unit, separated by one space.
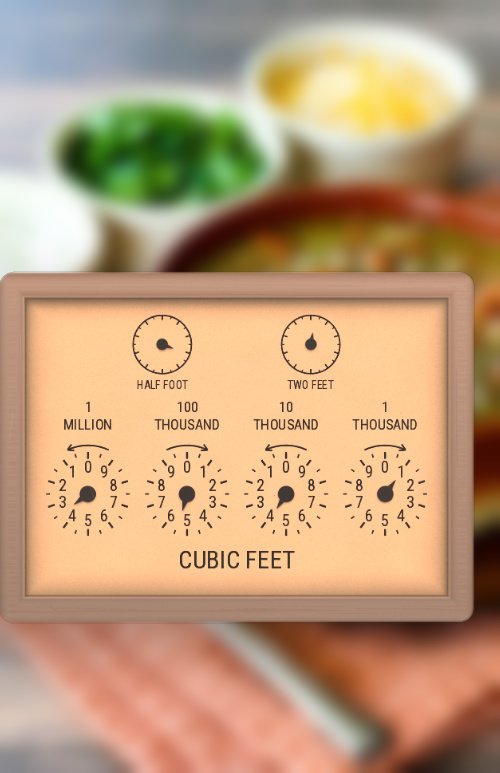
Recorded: 354100 ft³
